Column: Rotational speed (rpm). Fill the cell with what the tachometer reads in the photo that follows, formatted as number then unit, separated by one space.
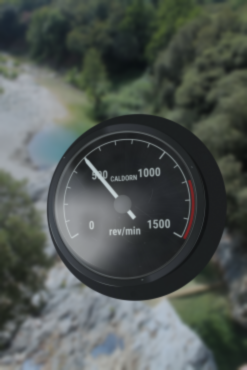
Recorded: 500 rpm
